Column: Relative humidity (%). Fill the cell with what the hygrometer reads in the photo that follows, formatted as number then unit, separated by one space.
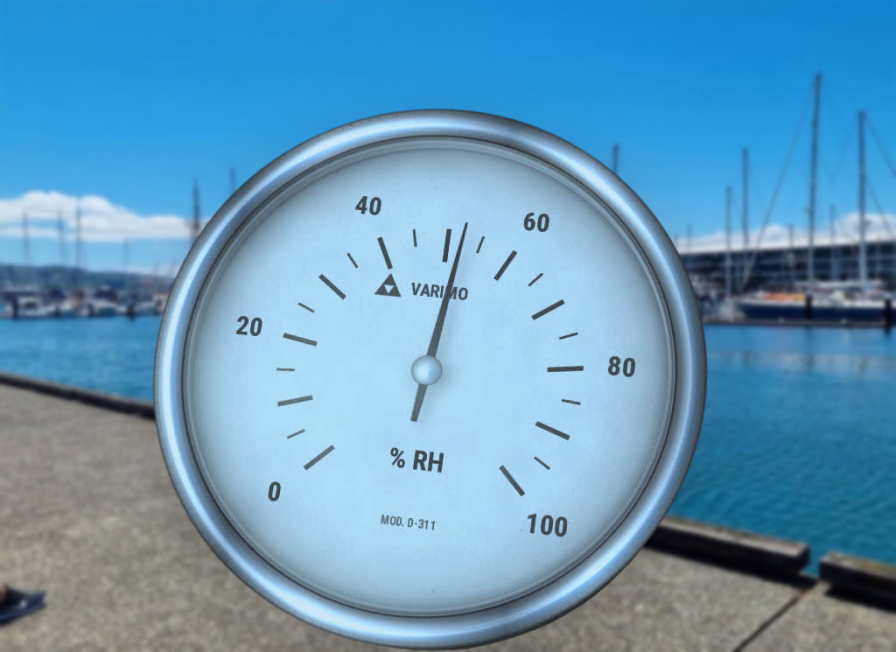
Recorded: 52.5 %
